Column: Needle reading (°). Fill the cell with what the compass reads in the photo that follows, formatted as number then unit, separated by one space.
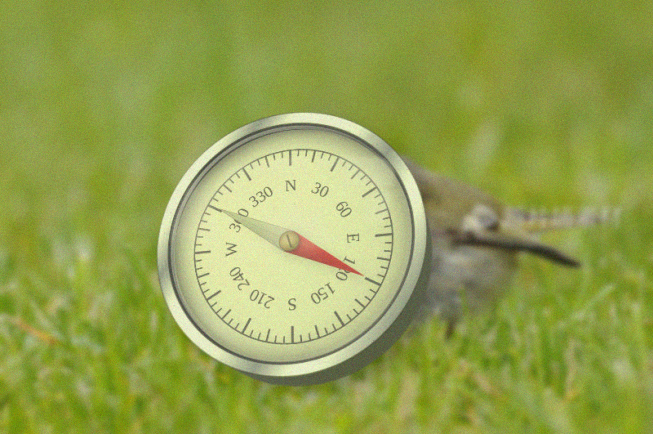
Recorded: 120 °
